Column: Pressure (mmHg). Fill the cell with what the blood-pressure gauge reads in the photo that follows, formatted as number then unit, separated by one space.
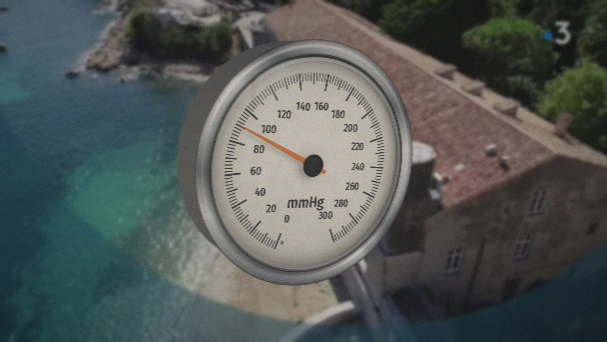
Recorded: 90 mmHg
